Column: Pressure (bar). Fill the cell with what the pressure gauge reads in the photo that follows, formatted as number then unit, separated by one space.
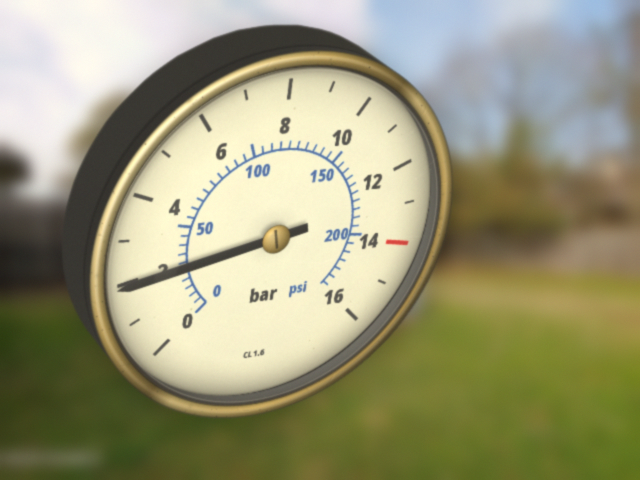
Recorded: 2 bar
